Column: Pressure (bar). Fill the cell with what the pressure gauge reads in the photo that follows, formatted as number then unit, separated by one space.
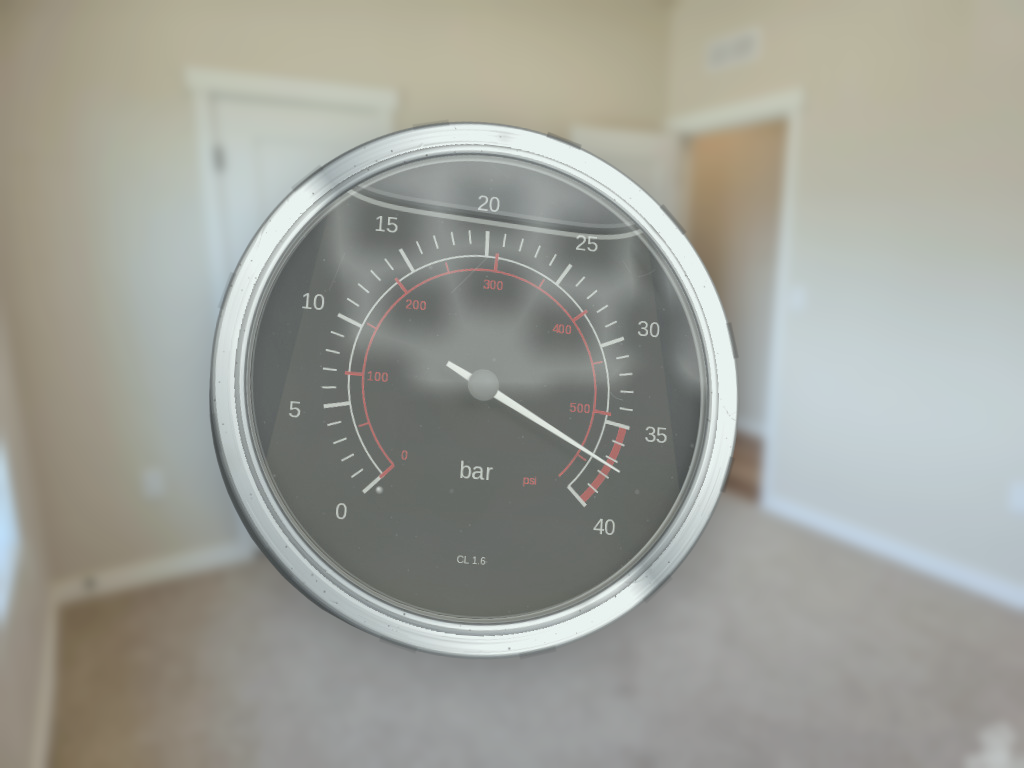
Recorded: 37.5 bar
